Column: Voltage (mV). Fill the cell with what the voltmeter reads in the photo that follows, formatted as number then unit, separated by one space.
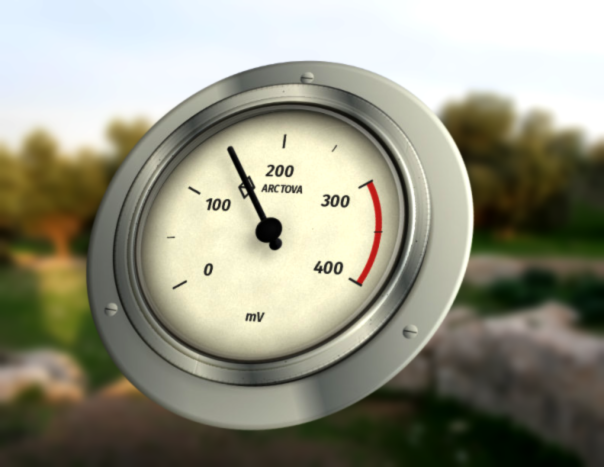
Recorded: 150 mV
